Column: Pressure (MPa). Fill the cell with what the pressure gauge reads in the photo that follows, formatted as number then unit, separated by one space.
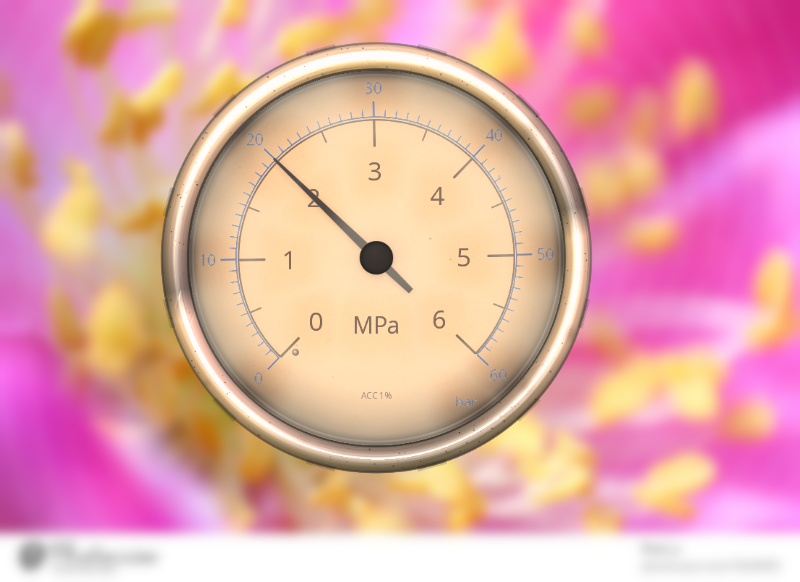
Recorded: 2 MPa
